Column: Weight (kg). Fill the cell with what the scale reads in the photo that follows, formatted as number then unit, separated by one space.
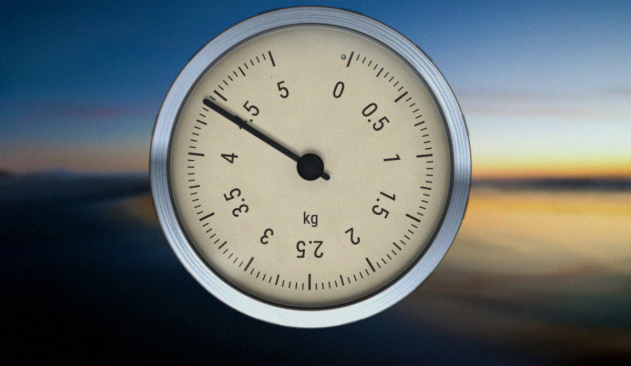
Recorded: 4.4 kg
